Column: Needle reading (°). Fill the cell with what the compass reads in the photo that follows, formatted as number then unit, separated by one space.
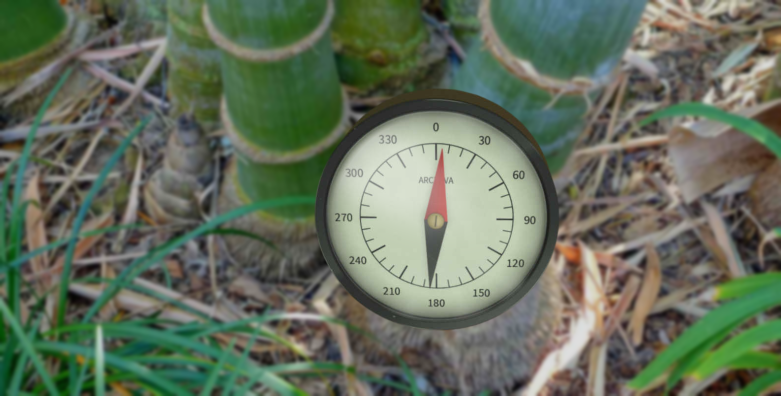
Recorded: 5 °
